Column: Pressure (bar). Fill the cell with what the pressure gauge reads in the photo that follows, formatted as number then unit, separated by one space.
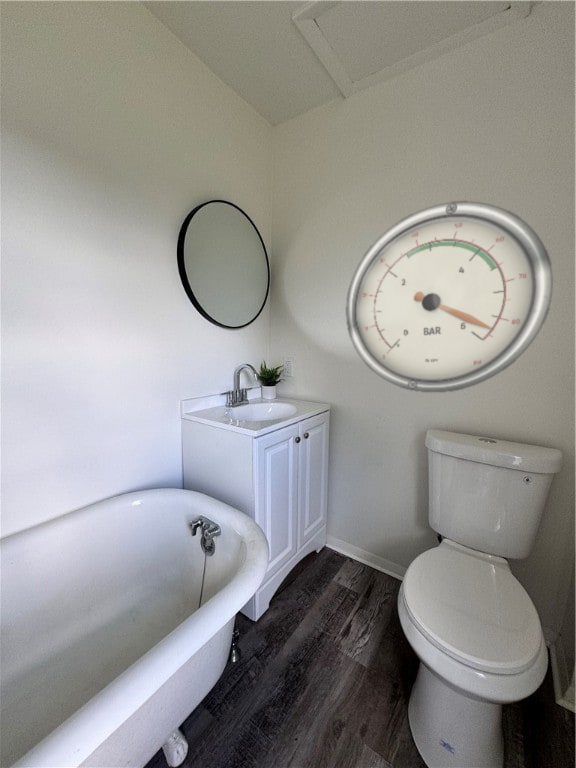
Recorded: 5.75 bar
